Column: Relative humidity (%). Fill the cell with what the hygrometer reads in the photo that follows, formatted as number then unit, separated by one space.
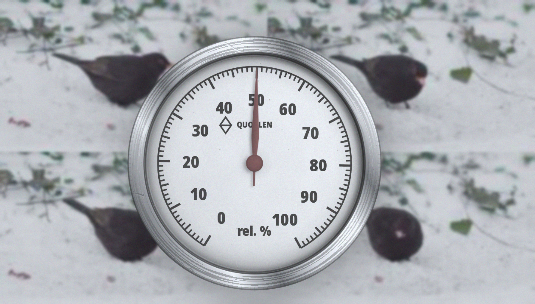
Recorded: 50 %
